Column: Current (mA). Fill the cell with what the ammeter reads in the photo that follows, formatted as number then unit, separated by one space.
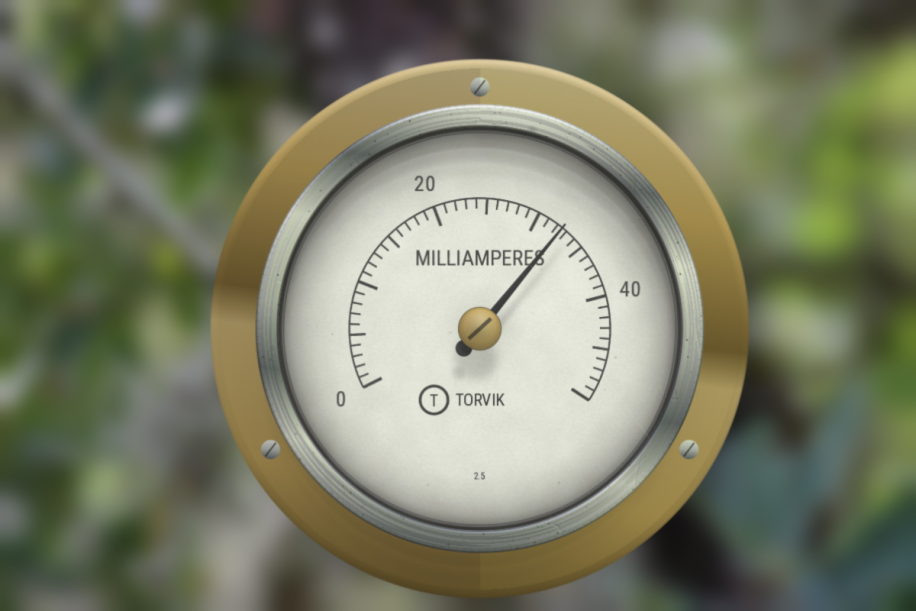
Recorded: 32.5 mA
